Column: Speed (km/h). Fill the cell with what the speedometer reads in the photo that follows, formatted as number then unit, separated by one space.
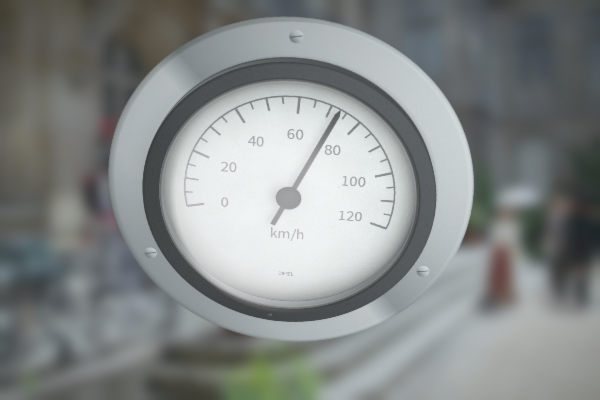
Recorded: 72.5 km/h
